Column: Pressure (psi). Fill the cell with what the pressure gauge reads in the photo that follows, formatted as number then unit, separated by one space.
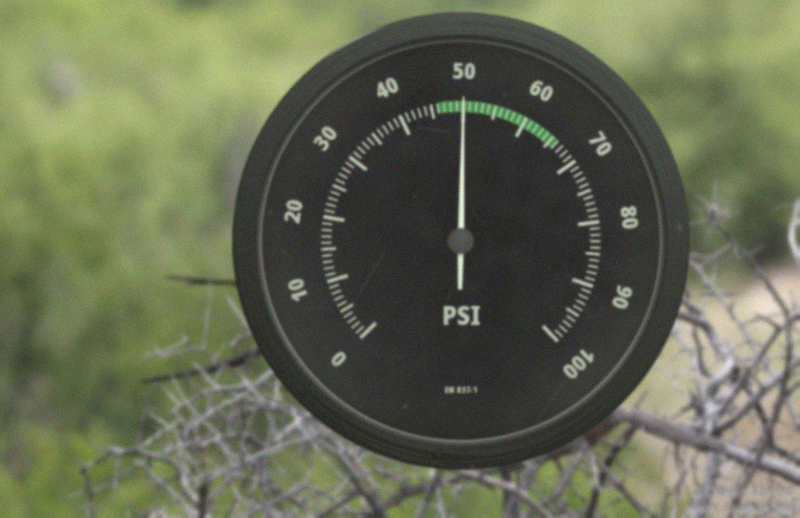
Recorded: 50 psi
